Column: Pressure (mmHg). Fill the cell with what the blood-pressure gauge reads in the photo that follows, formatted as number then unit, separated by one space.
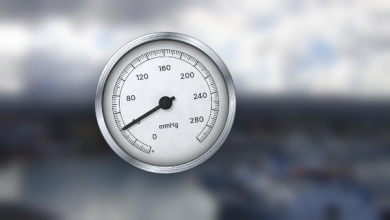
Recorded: 40 mmHg
